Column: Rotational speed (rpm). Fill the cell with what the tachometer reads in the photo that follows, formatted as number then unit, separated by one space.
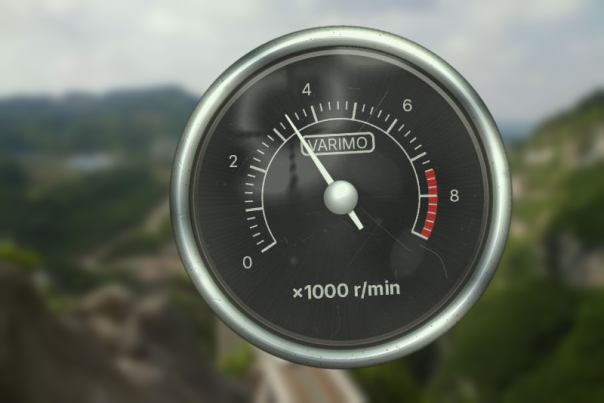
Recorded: 3400 rpm
